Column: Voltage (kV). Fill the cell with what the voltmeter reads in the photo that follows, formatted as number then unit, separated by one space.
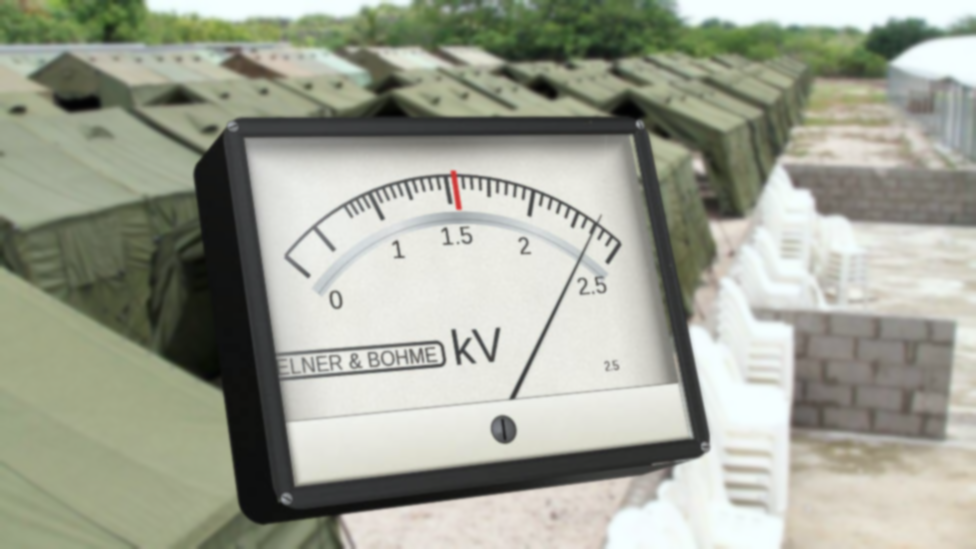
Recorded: 2.35 kV
